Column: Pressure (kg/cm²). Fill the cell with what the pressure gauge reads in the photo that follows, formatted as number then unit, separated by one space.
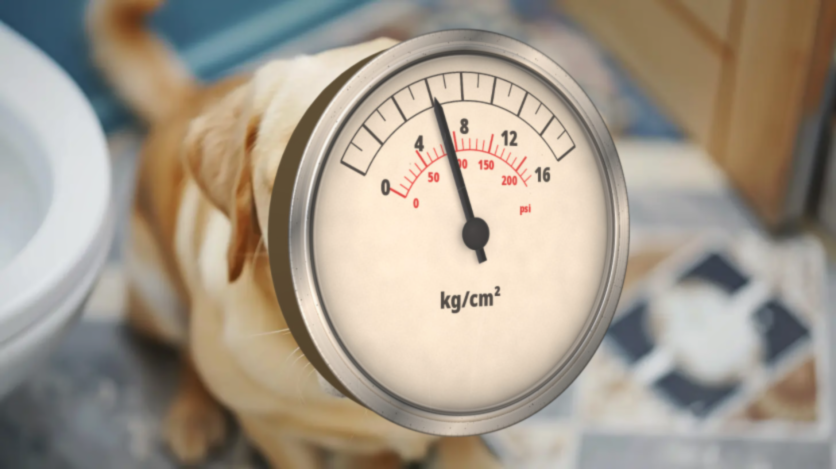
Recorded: 6 kg/cm²
